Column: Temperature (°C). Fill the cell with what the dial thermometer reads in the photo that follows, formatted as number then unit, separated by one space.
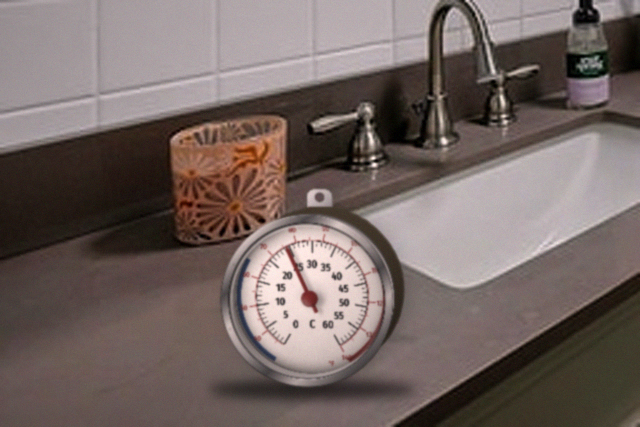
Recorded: 25 °C
